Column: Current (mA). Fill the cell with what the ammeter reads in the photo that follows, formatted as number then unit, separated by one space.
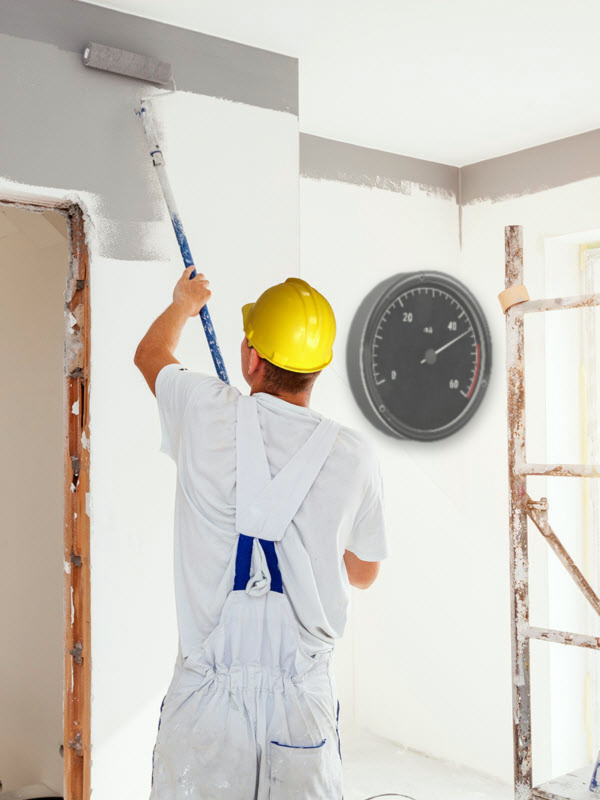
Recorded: 44 mA
